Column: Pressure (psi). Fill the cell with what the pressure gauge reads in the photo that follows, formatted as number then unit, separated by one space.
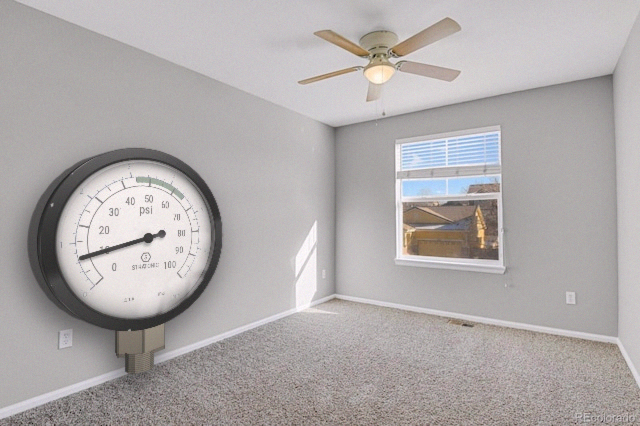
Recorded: 10 psi
